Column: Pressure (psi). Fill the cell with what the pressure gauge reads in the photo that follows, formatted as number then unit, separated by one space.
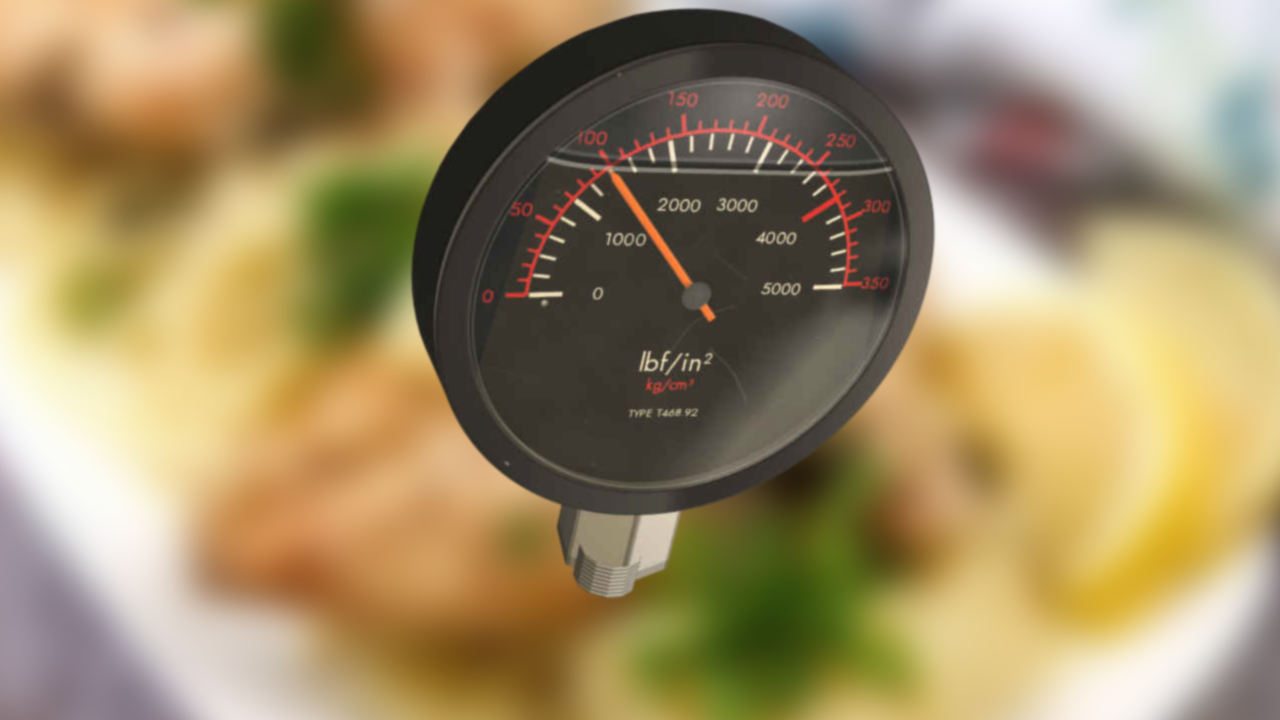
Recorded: 1400 psi
